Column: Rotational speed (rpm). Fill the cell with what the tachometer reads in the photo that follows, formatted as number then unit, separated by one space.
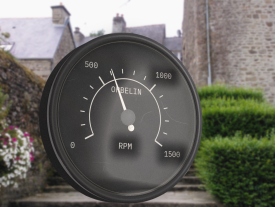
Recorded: 600 rpm
